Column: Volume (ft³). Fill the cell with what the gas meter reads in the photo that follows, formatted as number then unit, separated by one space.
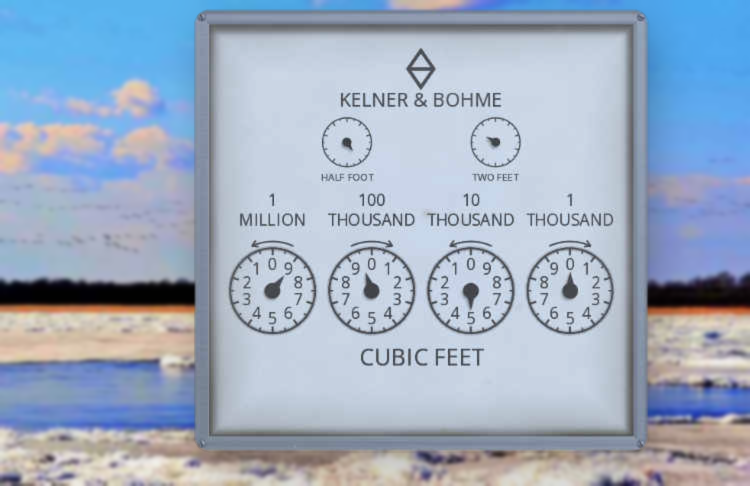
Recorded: 895000 ft³
